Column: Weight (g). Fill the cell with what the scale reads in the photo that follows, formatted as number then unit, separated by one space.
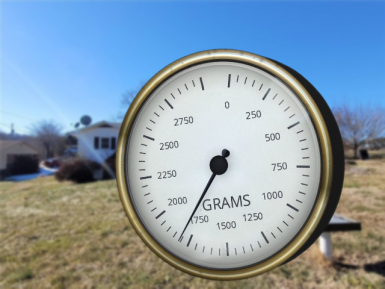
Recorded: 1800 g
